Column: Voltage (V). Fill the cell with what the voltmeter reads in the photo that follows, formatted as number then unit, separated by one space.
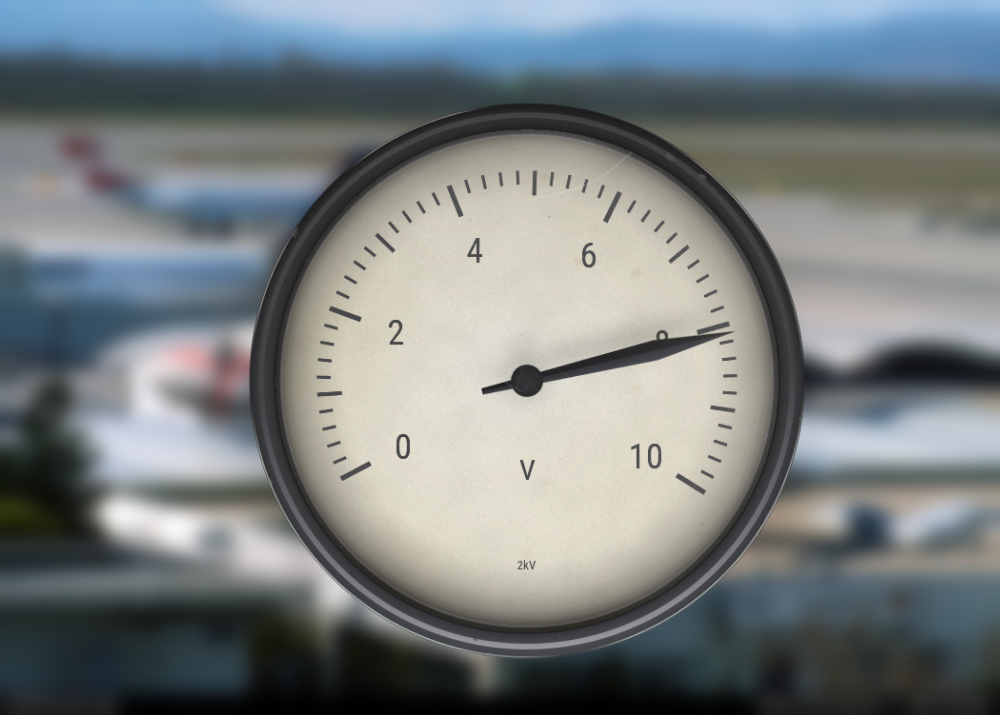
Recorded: 8.1 V
